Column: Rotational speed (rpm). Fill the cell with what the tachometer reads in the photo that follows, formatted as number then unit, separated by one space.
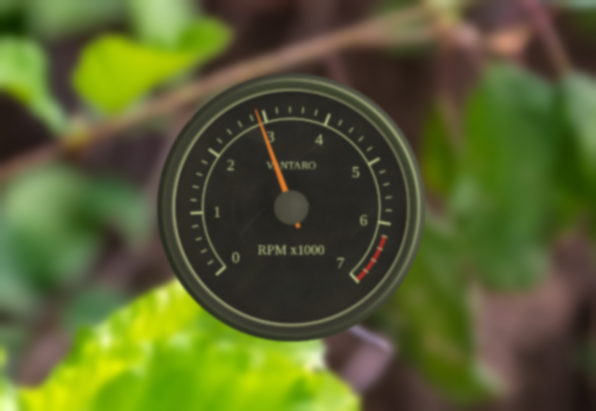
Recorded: 2900 rpm
